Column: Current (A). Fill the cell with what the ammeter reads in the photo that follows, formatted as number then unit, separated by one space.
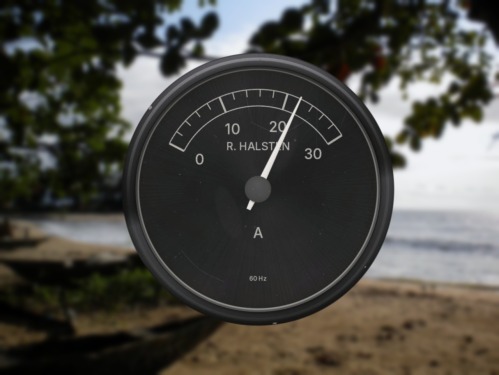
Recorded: 22 A
